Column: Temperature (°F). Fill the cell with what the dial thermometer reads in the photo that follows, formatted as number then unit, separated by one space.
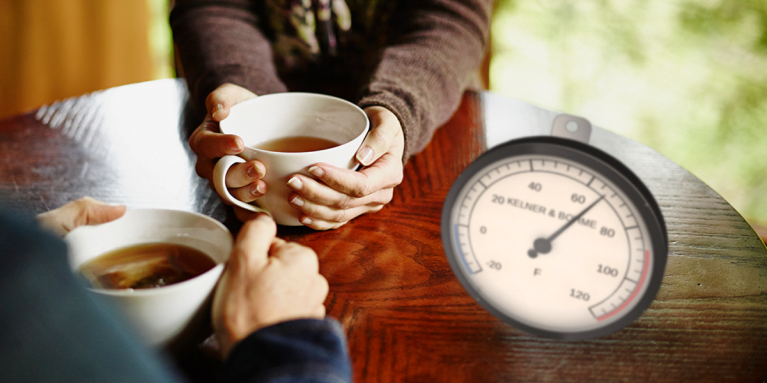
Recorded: 66 °F
